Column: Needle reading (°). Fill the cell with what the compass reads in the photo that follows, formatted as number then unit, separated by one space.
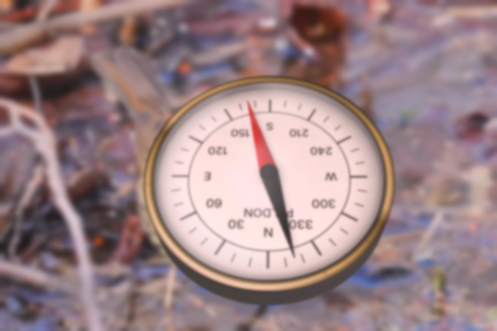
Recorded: 165 °
